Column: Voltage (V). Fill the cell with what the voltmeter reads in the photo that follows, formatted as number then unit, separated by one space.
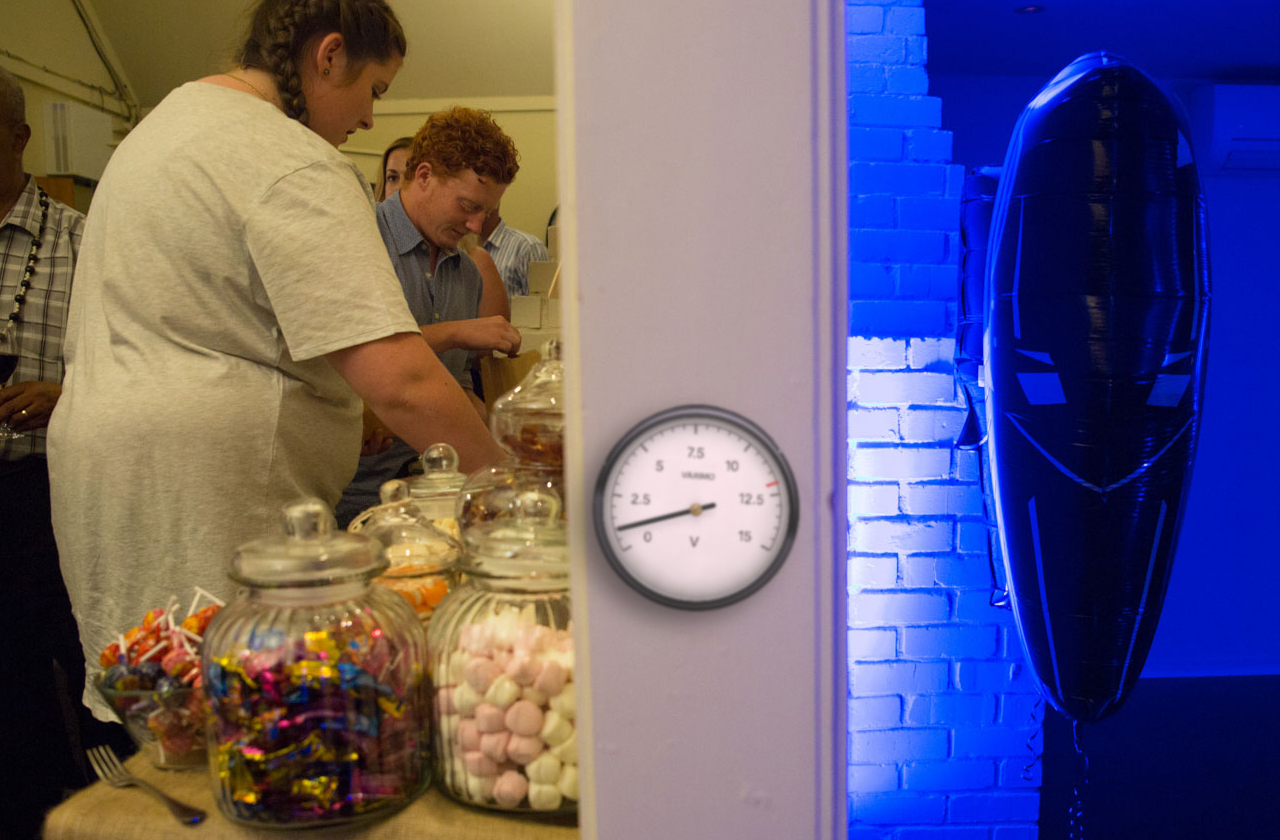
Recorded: 1 V
